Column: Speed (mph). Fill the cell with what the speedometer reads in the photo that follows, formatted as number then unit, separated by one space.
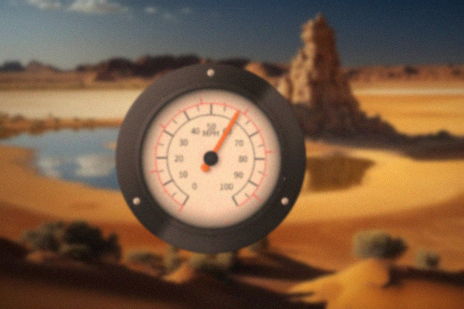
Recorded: 60 mph
